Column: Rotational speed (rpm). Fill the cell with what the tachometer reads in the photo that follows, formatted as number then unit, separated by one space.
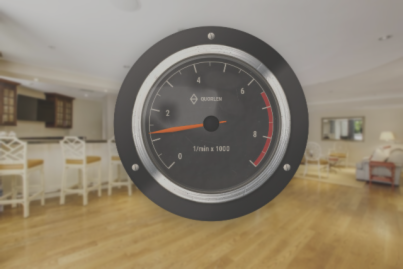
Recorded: 1250 rpm
